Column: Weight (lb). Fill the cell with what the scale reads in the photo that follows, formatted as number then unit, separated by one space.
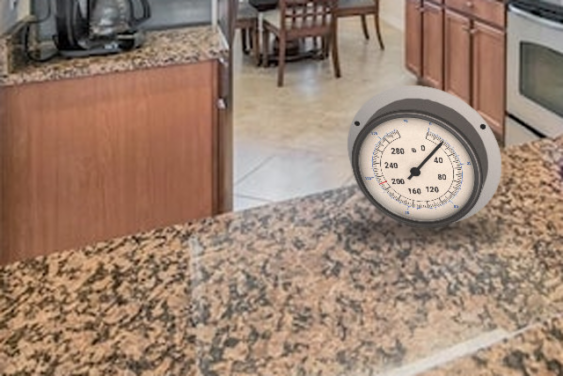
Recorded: 20 lb
